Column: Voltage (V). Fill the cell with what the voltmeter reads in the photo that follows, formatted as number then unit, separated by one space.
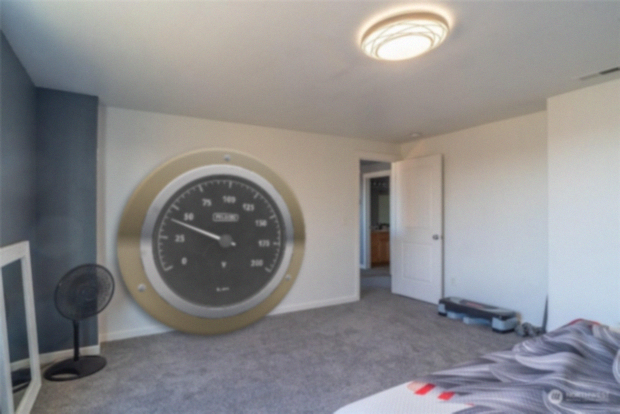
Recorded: 40 V
